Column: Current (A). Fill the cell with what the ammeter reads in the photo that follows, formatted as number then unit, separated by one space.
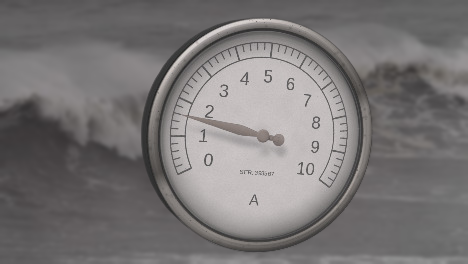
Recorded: 1.6 A
